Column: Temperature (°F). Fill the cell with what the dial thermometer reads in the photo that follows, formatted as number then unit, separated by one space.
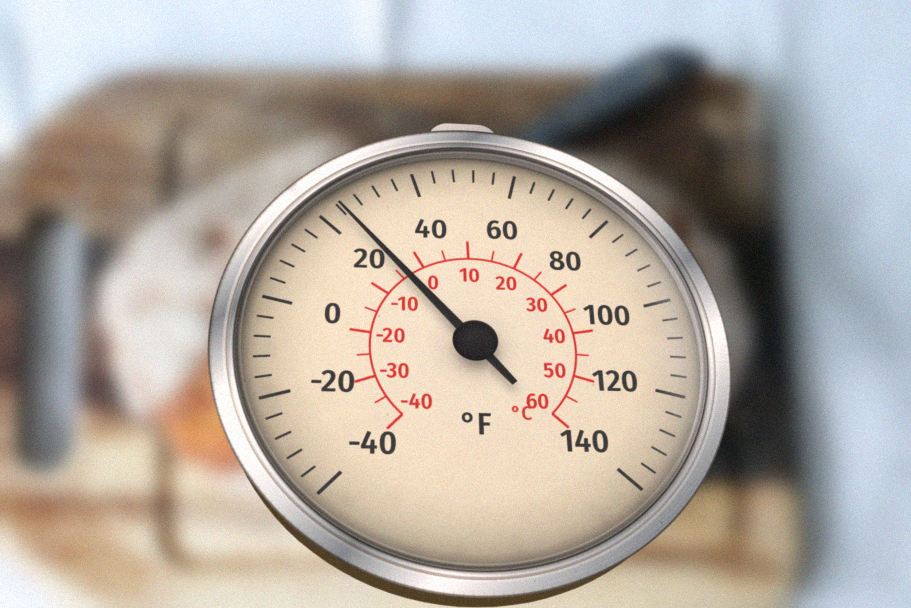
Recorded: 24 °F
